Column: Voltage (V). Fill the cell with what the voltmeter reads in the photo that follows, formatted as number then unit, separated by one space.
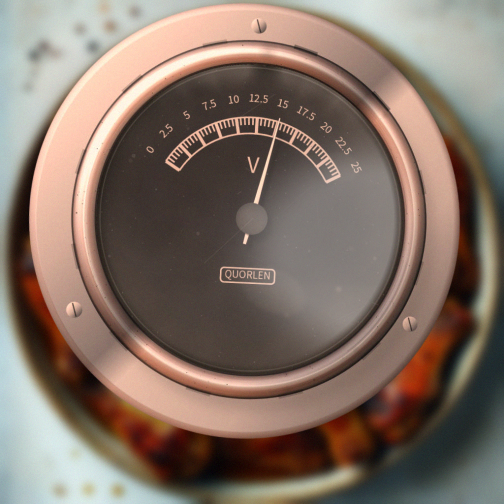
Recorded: 15 V
